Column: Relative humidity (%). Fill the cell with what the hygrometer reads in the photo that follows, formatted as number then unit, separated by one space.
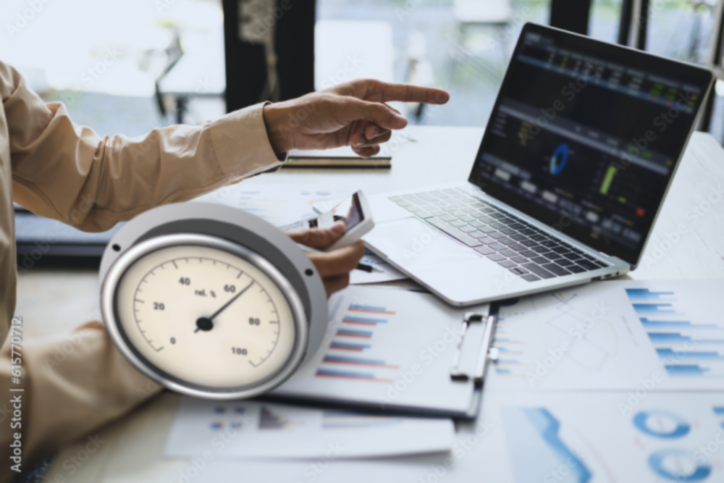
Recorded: 64 %
